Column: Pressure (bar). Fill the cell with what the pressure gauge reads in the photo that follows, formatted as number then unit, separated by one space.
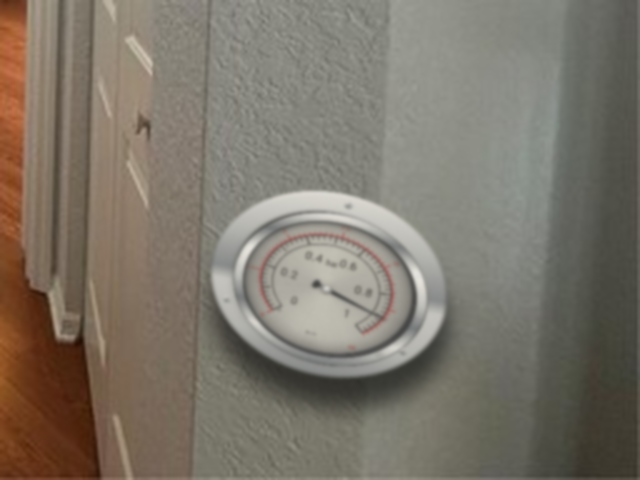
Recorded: 0.9 bar
